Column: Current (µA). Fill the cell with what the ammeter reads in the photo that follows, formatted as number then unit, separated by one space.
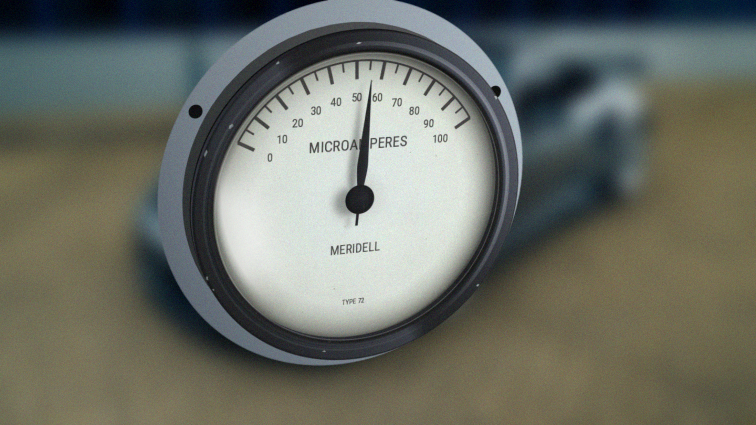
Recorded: 55 µA
